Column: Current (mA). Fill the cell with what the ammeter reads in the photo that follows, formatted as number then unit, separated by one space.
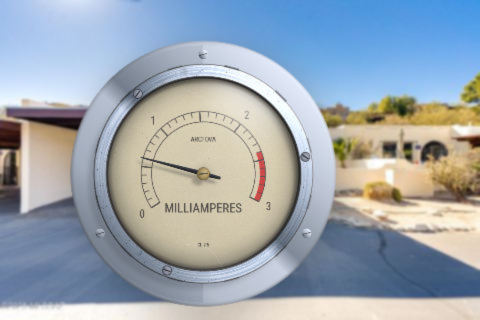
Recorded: 0.6 mA
